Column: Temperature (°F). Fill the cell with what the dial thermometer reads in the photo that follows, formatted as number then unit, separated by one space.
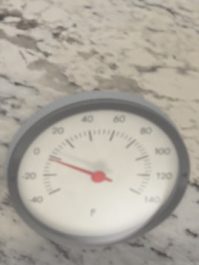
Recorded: 0 °F
